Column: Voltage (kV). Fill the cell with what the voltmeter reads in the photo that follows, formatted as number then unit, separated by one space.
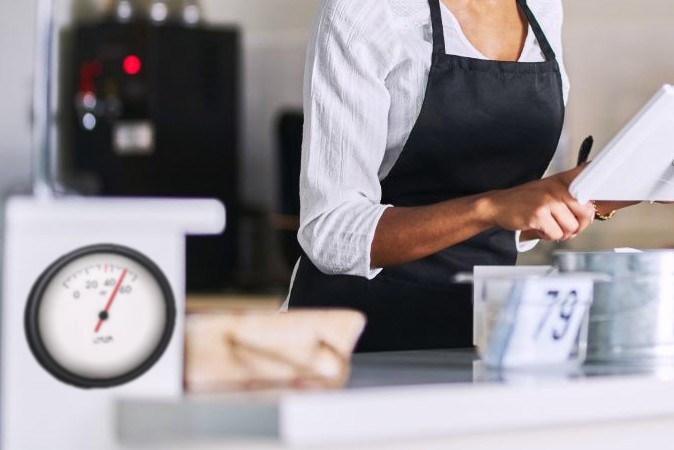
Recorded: 50 kV
